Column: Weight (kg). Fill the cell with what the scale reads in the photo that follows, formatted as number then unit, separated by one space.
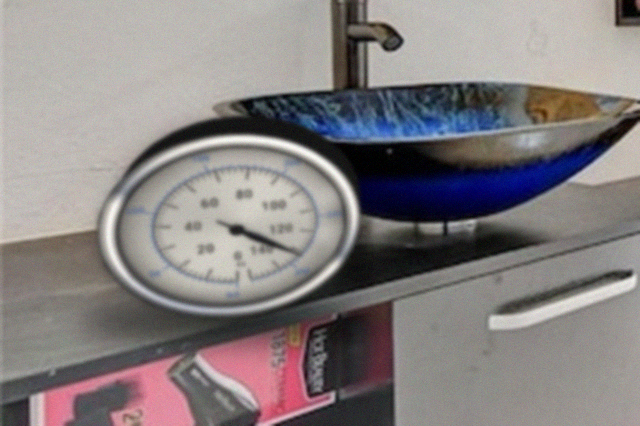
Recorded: 130 kg
